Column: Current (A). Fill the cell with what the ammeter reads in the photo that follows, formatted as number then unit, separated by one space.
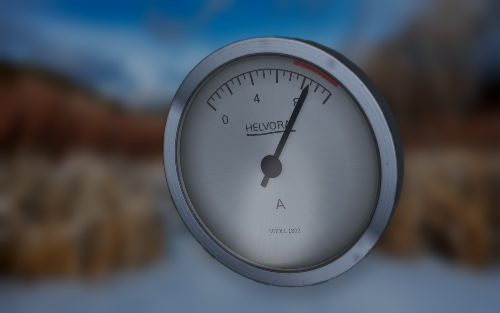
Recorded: 8.5 A
